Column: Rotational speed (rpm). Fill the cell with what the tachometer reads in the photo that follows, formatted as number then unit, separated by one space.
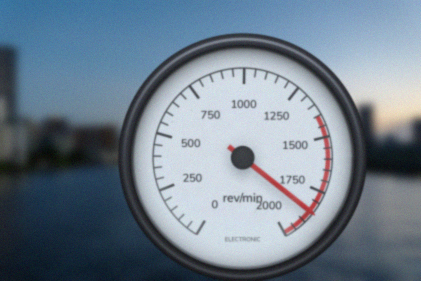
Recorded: 1850 rpm
